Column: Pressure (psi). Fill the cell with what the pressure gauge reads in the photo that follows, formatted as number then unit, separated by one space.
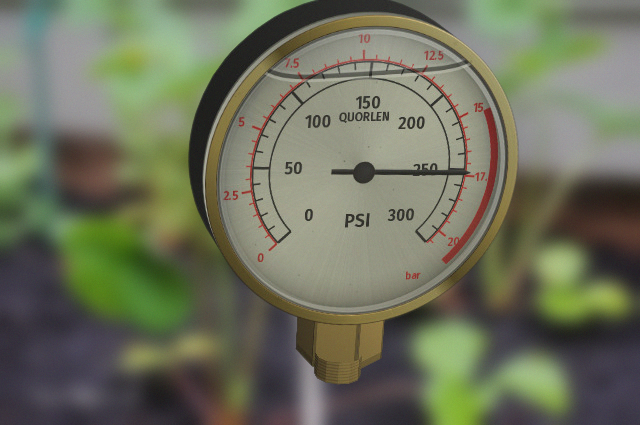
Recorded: 250 psi
